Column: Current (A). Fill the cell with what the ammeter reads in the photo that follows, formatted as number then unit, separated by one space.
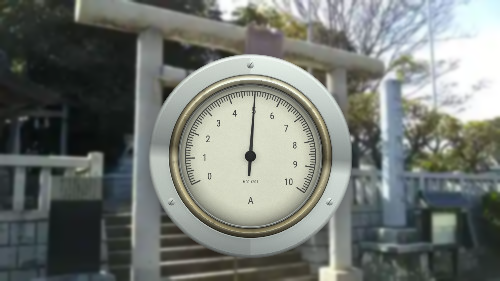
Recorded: 5 A
